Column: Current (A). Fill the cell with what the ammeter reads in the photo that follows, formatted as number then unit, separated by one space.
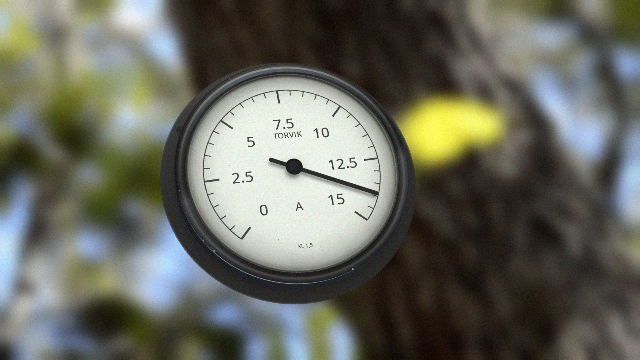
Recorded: 14 A
